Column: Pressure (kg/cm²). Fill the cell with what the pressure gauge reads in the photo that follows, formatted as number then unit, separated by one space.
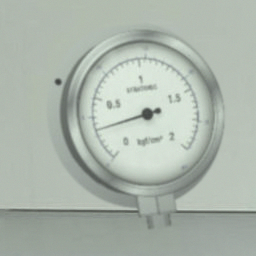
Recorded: 0.25 kg/cm²
